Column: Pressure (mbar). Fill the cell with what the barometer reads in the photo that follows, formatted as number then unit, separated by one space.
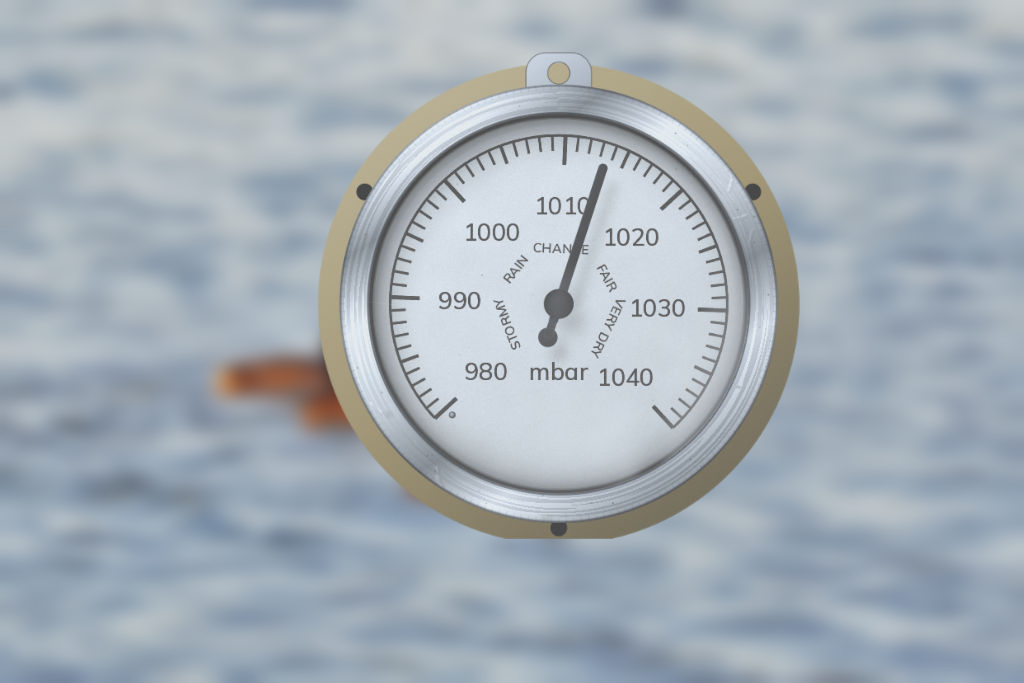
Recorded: 1013.5 mbar
